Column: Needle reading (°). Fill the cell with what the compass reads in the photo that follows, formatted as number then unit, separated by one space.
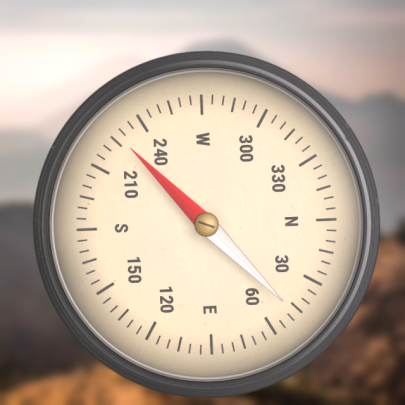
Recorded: 227.5 °
